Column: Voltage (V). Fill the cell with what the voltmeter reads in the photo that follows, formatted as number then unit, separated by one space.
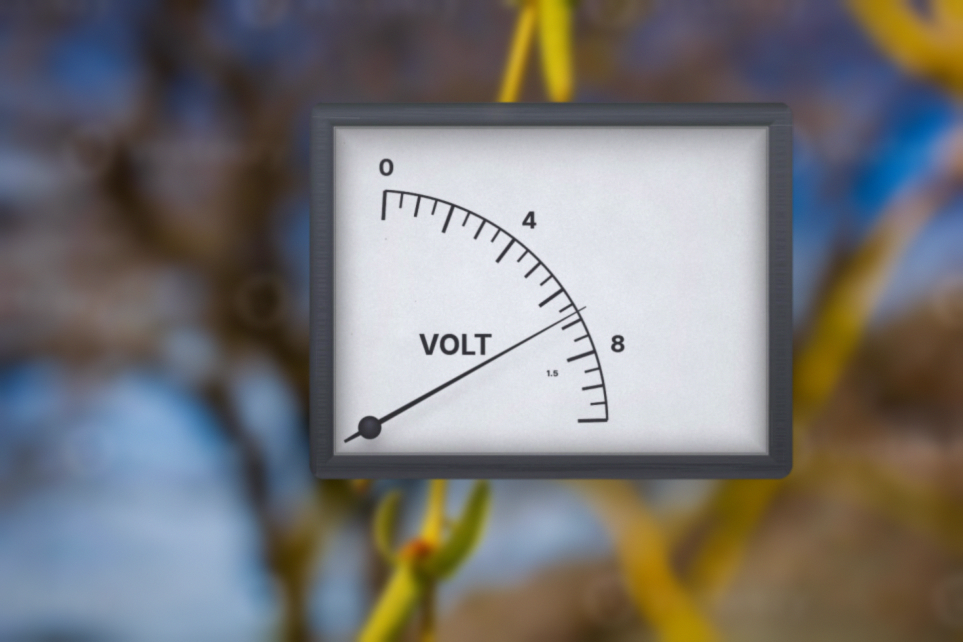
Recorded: 6.75 V
